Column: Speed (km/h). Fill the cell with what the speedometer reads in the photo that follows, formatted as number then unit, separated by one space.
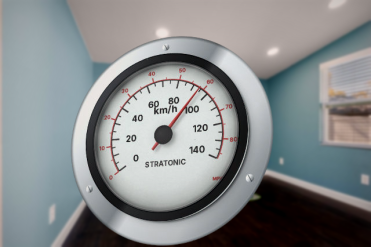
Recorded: 95 km/h
